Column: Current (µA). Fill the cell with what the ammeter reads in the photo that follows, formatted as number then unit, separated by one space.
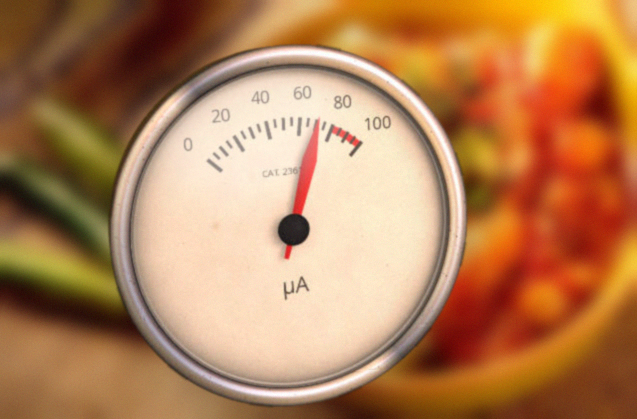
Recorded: 70 µA
